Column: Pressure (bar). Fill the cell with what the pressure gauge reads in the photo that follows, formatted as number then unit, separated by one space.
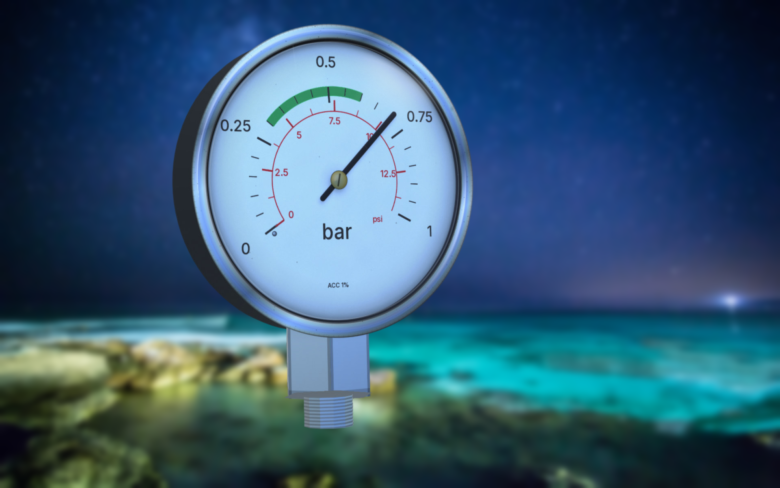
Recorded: 0.7 bar
